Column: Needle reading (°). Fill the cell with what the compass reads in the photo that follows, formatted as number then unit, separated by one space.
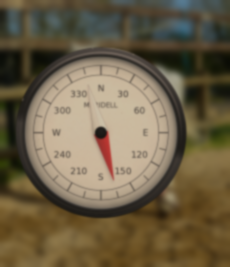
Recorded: 165 °
